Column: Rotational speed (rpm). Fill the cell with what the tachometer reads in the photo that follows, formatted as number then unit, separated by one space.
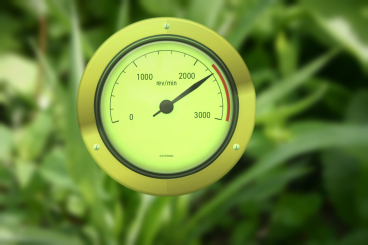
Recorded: 2300 rpm
